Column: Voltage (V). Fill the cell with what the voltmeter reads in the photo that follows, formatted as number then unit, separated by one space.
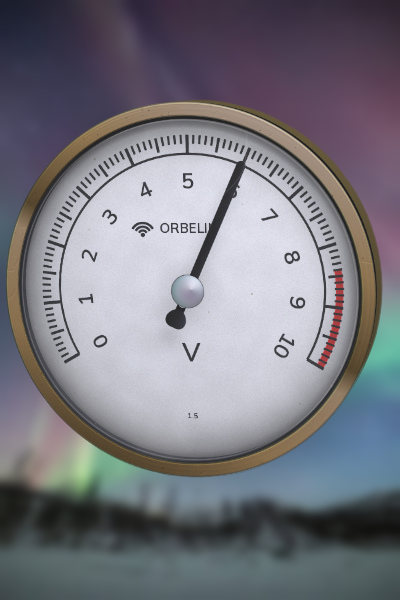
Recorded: 6 V
